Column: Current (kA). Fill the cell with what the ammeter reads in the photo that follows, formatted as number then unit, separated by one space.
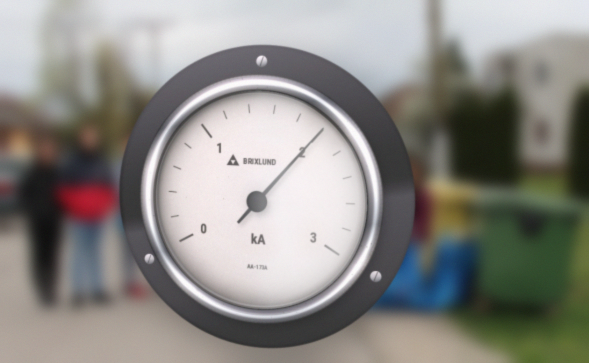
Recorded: 2 kA
